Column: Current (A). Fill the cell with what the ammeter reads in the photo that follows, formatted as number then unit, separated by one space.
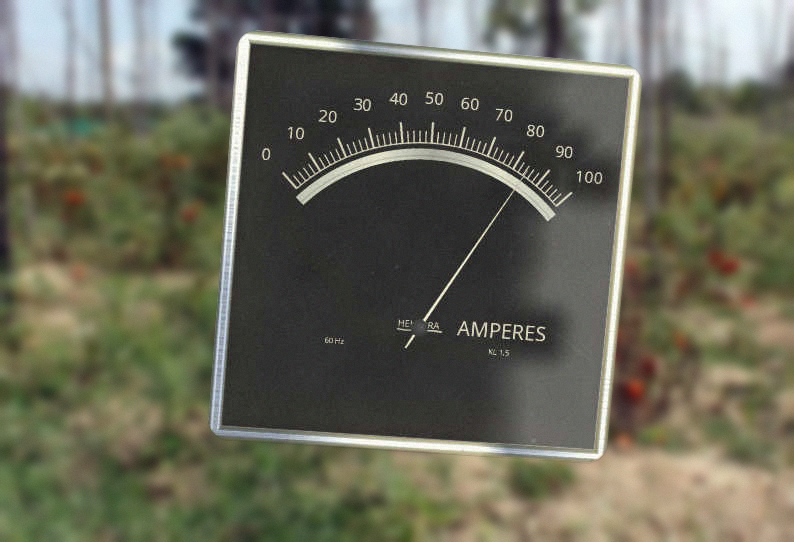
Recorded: 84 A
